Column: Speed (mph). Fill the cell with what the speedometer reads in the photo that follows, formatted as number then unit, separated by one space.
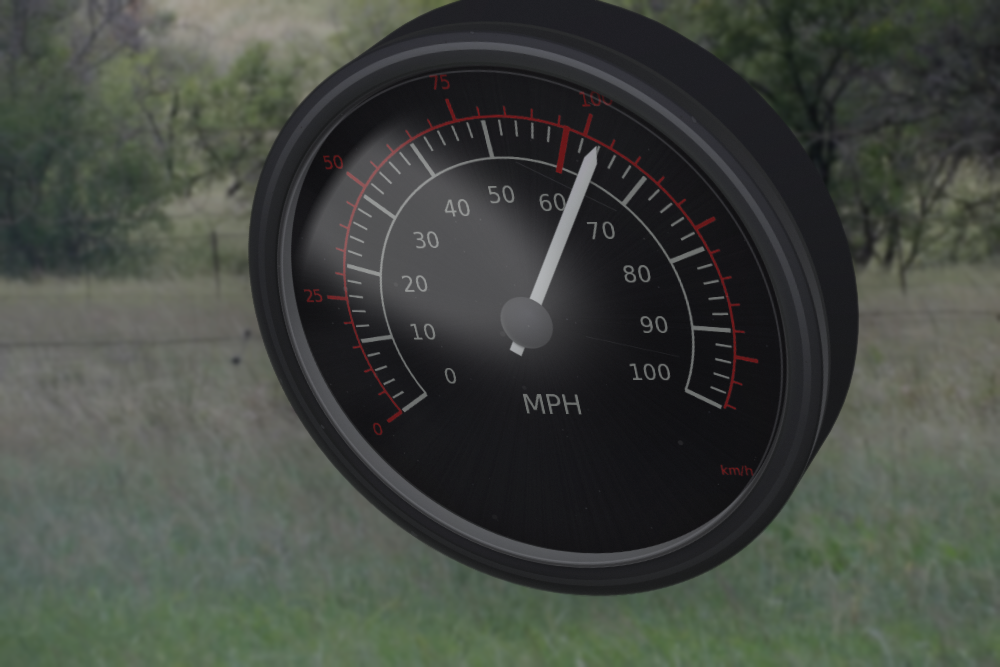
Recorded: 64 mph
